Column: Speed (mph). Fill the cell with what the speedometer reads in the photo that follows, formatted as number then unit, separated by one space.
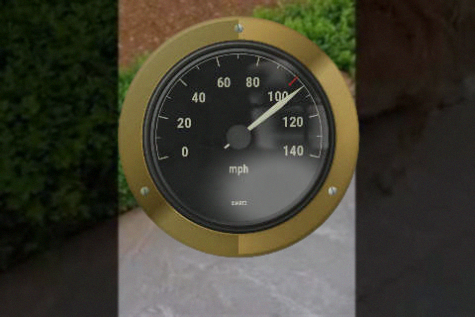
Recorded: 105 mph
